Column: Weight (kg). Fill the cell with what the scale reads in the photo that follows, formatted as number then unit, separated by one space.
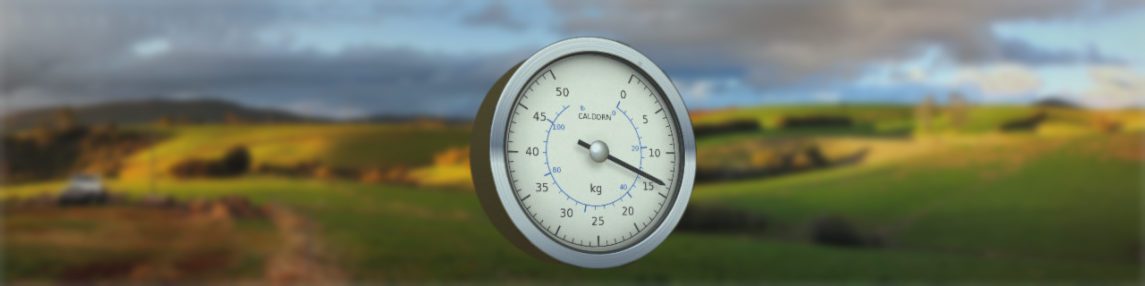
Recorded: 14 kg
